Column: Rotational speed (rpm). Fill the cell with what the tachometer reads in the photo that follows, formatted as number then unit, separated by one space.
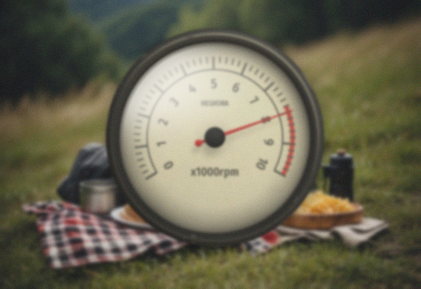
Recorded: 8000 rpm
